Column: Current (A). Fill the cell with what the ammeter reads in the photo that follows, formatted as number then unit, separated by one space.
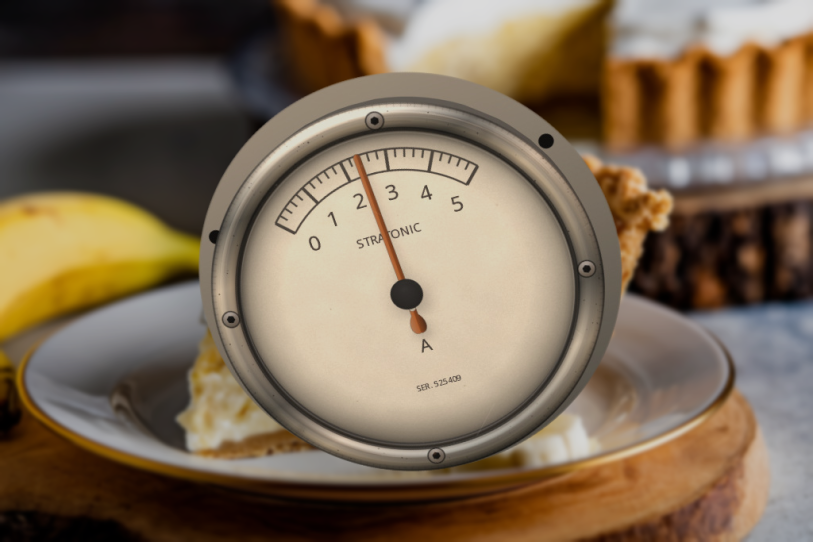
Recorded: 2.4 A
